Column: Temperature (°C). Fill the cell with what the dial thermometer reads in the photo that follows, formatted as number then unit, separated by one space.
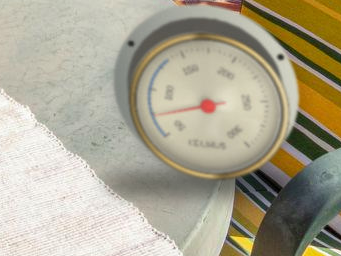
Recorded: 75 °C
